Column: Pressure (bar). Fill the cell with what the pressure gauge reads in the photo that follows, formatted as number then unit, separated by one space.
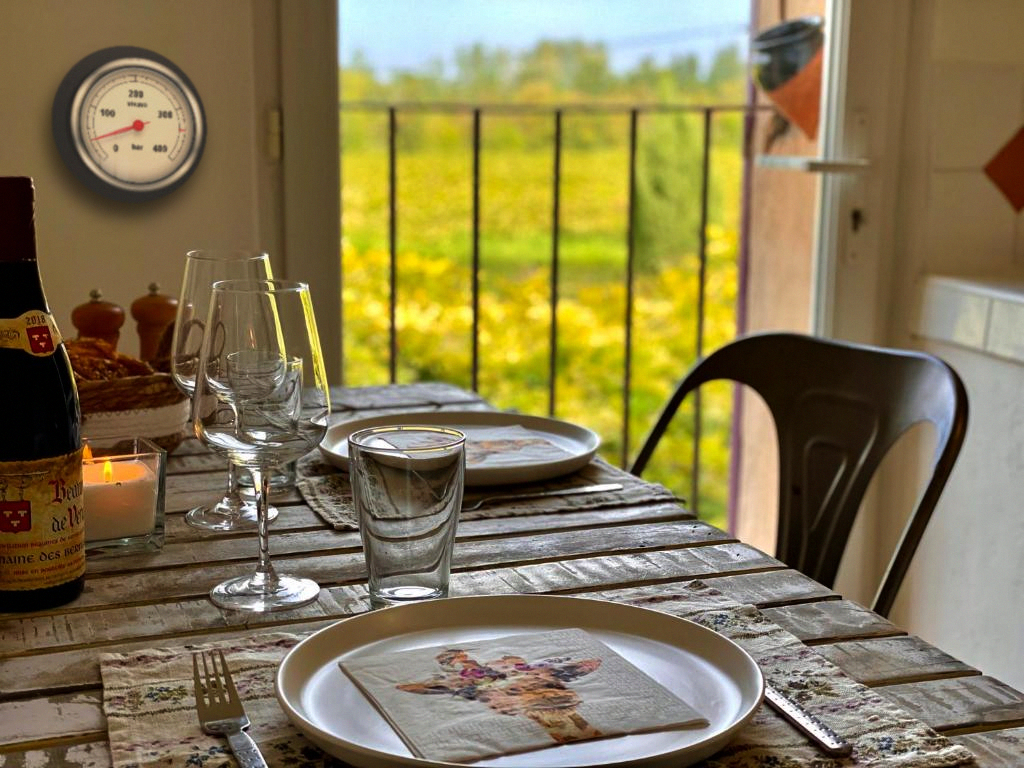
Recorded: 40 bar
